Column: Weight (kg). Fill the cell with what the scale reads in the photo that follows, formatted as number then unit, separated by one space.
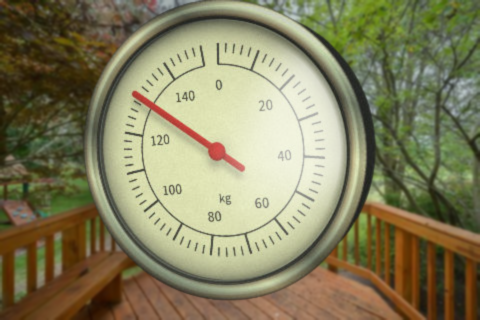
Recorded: 130 kg
